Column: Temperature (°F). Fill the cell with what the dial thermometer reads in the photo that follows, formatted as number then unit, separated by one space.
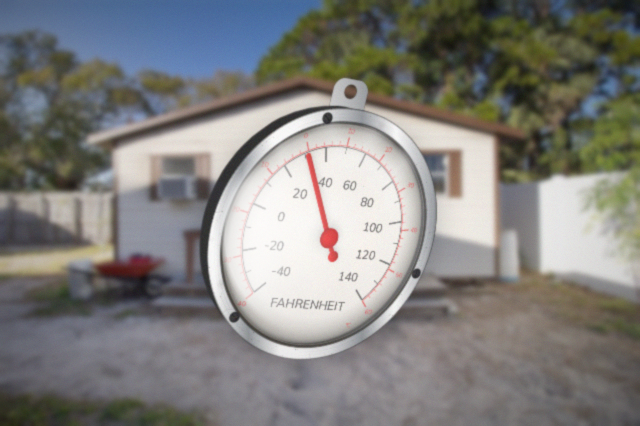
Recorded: 30 °F
